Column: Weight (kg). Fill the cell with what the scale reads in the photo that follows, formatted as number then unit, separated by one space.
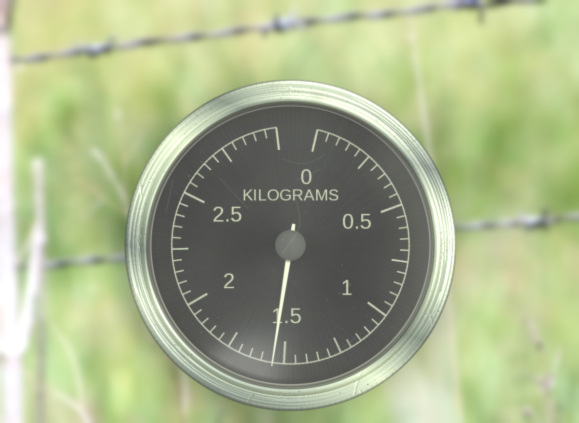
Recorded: 1.55 kg
